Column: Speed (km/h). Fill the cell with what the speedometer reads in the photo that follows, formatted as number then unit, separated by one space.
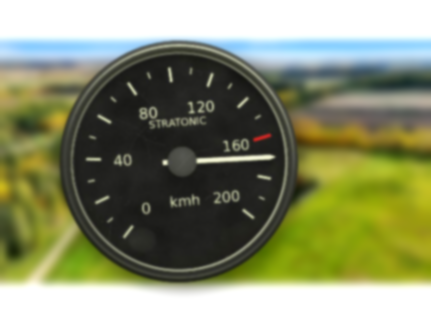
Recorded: 170 km/h
